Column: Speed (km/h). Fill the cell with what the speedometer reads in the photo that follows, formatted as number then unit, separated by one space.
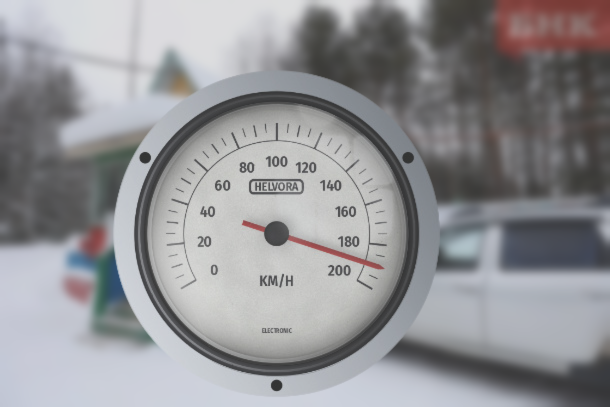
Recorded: 190 km/h
